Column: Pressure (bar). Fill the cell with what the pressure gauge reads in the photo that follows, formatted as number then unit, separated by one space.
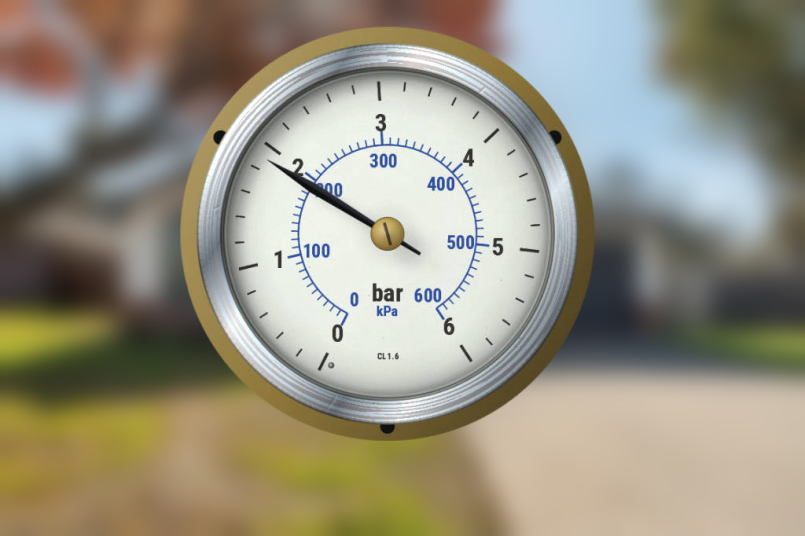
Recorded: 1.9 bar
